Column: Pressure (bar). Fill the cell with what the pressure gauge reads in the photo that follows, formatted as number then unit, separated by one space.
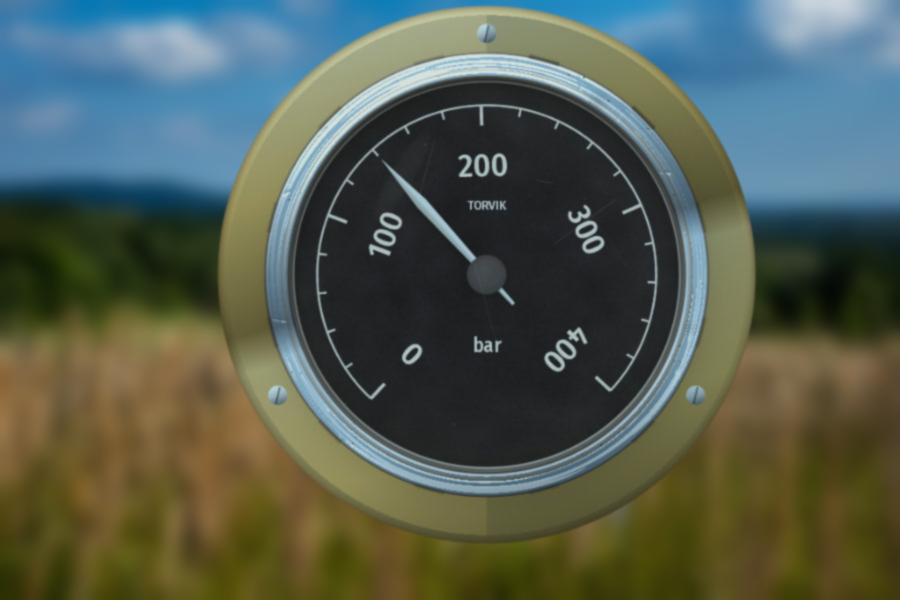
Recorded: 140 bar
